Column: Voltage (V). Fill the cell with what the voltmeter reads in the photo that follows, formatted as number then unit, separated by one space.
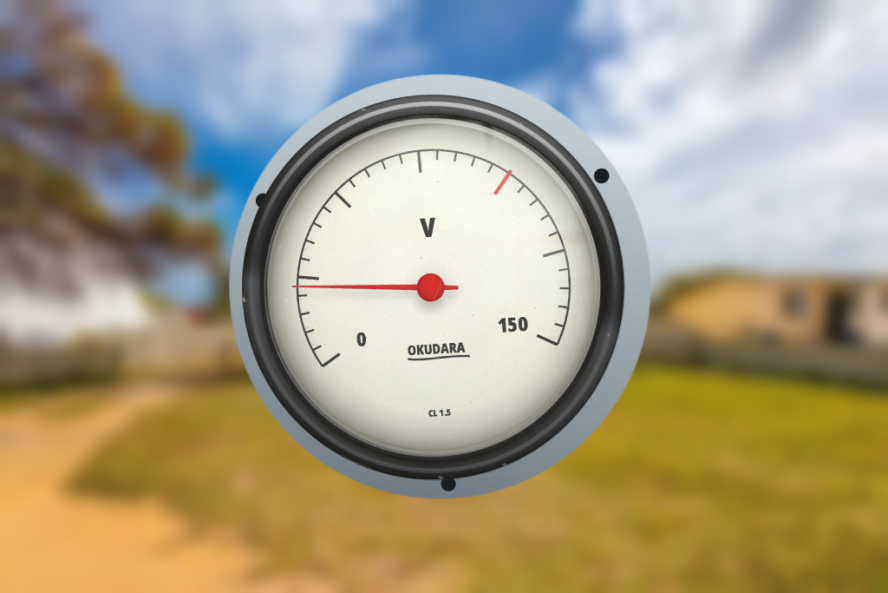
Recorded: 22.5 V
